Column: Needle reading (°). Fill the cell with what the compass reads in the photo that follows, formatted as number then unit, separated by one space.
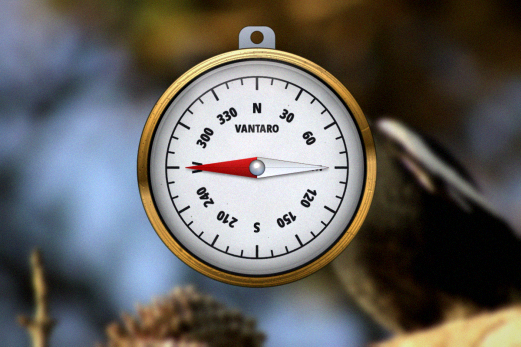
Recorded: 270 °
